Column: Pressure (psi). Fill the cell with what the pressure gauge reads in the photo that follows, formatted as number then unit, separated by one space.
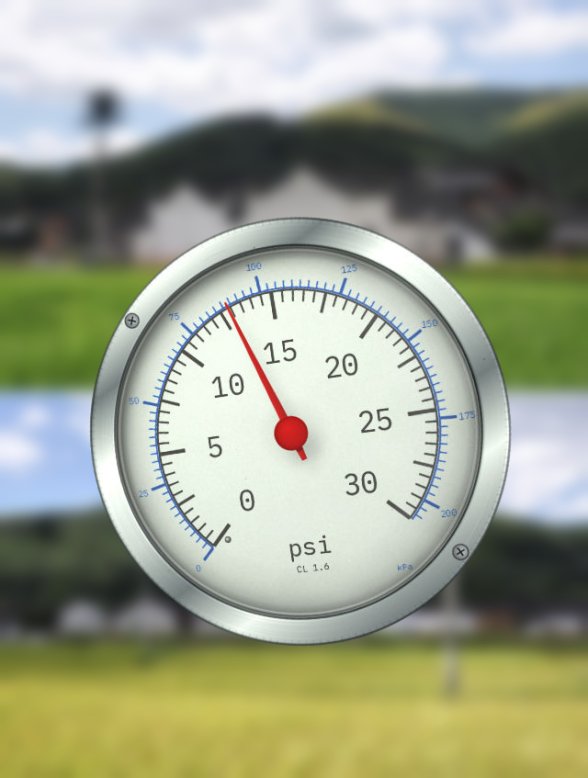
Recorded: 13 psi
